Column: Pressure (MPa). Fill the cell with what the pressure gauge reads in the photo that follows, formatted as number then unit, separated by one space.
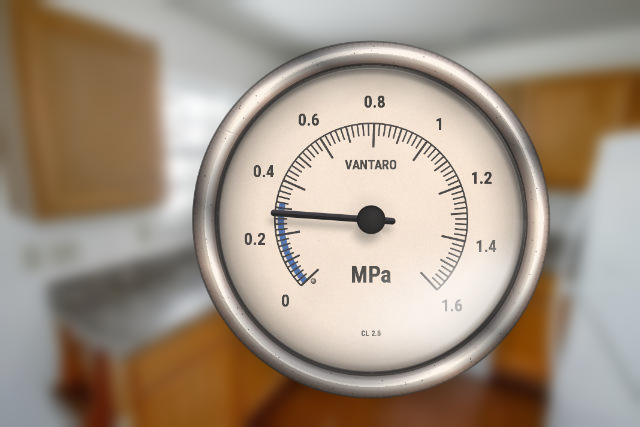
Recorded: 0.28 MPa
